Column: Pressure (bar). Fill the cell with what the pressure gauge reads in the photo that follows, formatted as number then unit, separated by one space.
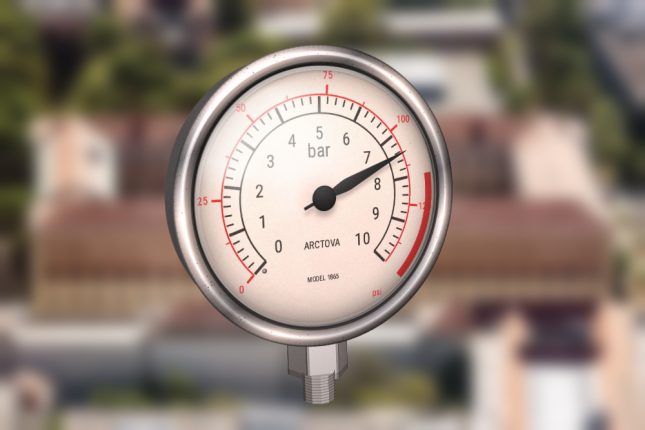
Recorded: 7.4 bar
